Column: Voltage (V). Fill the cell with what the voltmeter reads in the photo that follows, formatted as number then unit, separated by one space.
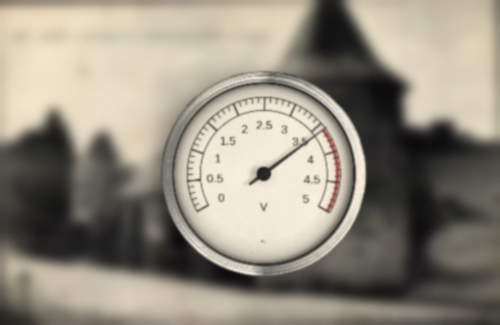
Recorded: 3.6 V
